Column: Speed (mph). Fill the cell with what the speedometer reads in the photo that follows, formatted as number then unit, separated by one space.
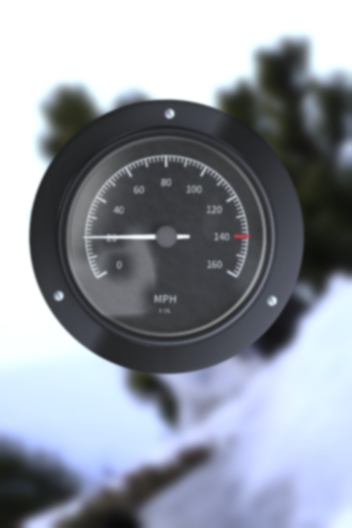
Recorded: 20 mph
